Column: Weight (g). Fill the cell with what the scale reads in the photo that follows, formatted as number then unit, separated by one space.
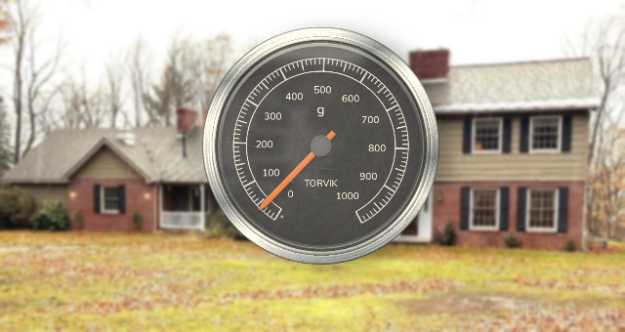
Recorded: 40 g
